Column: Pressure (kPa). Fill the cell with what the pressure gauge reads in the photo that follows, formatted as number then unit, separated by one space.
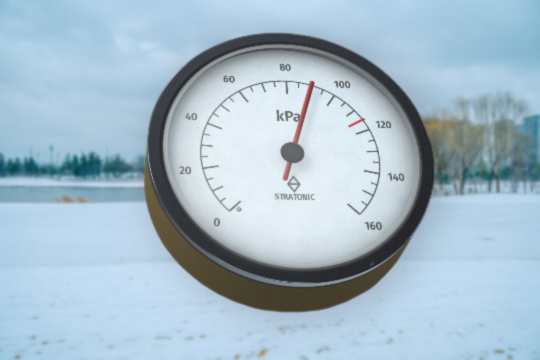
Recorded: 90 kPa
